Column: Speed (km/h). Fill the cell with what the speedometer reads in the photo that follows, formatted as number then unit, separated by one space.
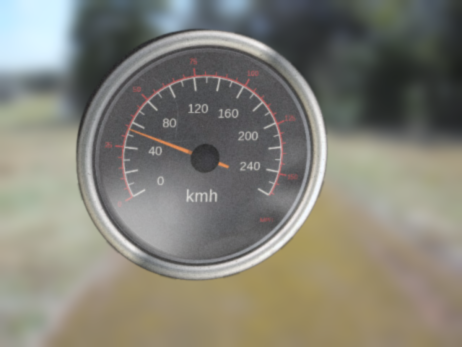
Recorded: 55 km/h
